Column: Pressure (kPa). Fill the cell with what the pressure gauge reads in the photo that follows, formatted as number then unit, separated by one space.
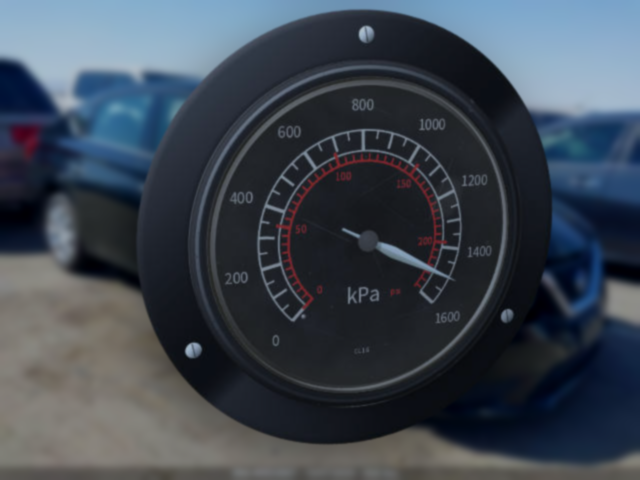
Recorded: 1500 kPa
